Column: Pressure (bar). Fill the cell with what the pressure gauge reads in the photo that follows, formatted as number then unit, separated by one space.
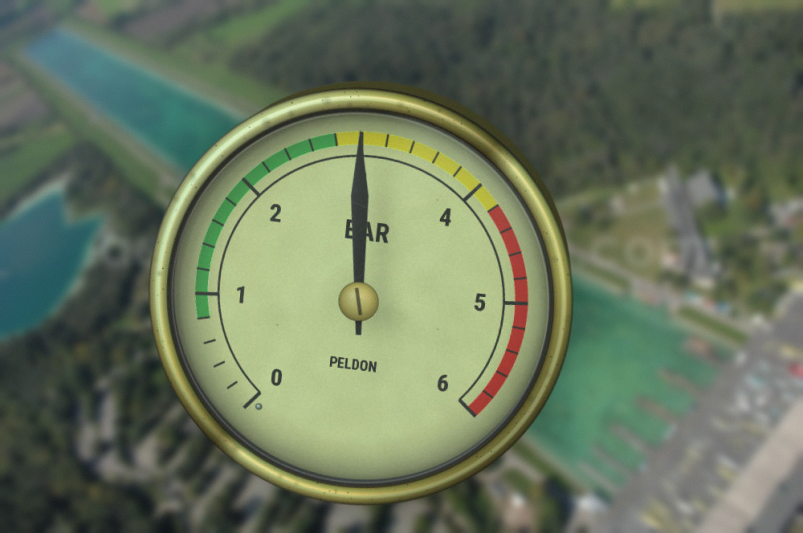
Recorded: 3 bar
